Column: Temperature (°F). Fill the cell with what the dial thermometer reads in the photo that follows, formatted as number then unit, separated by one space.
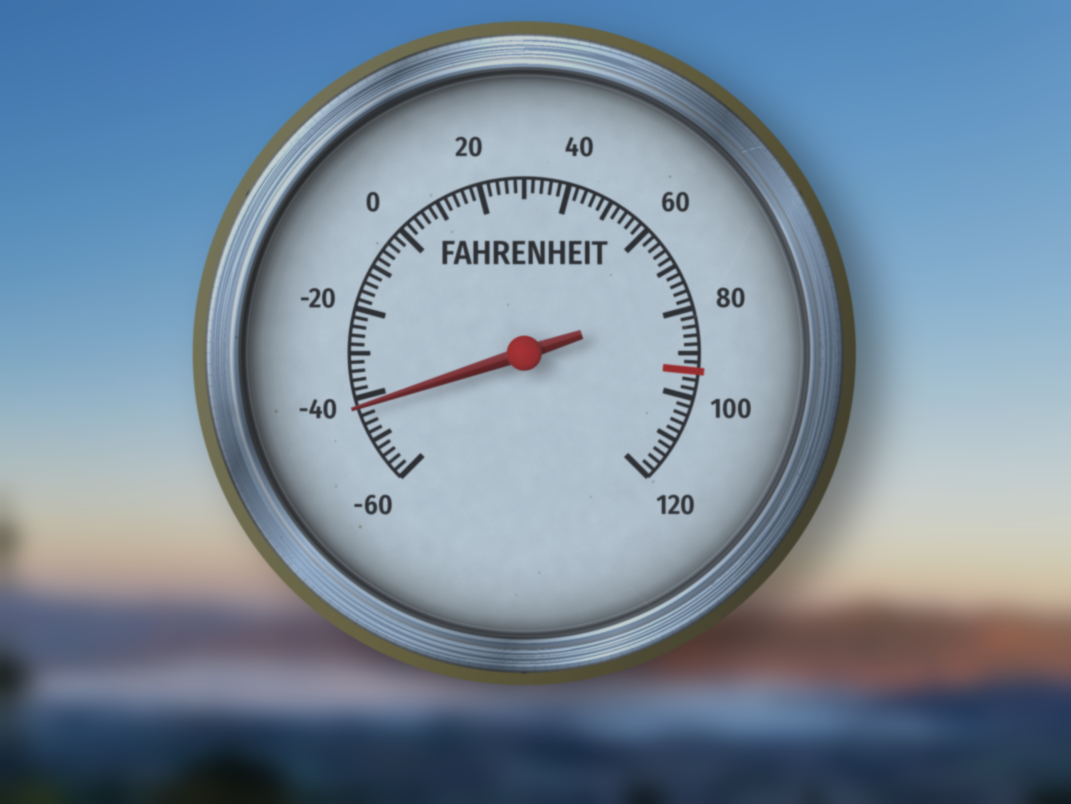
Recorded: -42 °F
